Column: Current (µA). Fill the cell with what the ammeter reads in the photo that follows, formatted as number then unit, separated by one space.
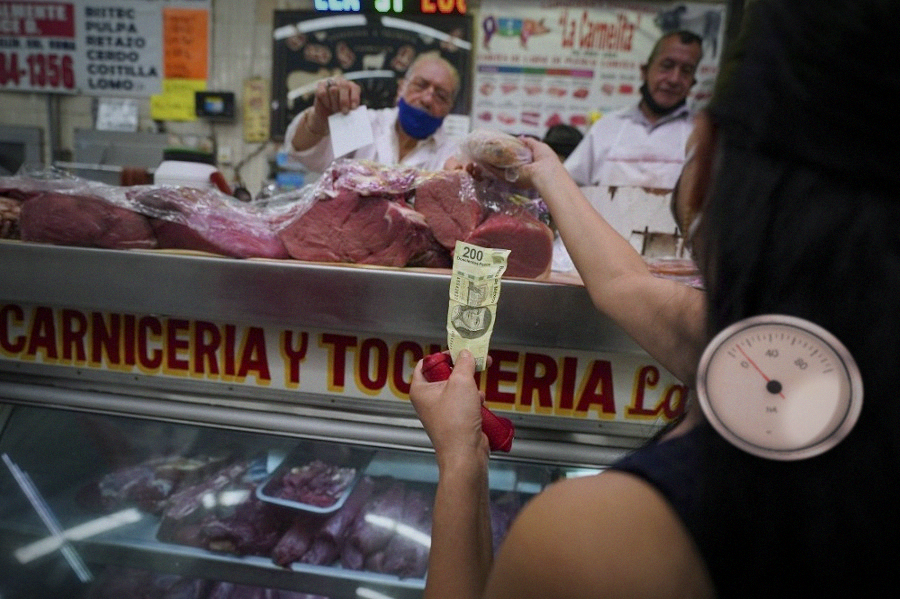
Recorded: 10 µA
